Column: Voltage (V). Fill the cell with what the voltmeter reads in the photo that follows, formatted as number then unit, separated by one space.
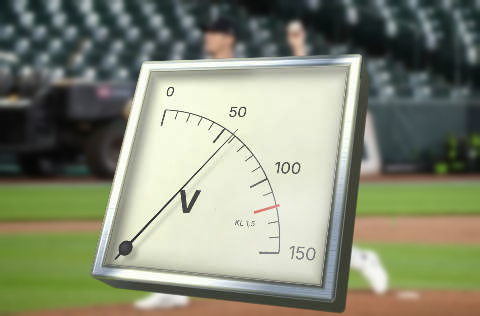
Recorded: 60 V
